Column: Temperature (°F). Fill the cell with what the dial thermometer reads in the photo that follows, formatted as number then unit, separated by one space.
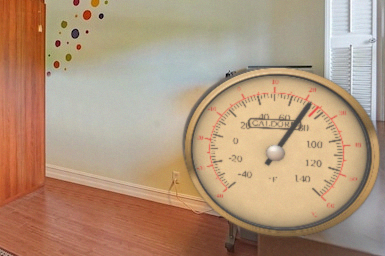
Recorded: 70 °F
